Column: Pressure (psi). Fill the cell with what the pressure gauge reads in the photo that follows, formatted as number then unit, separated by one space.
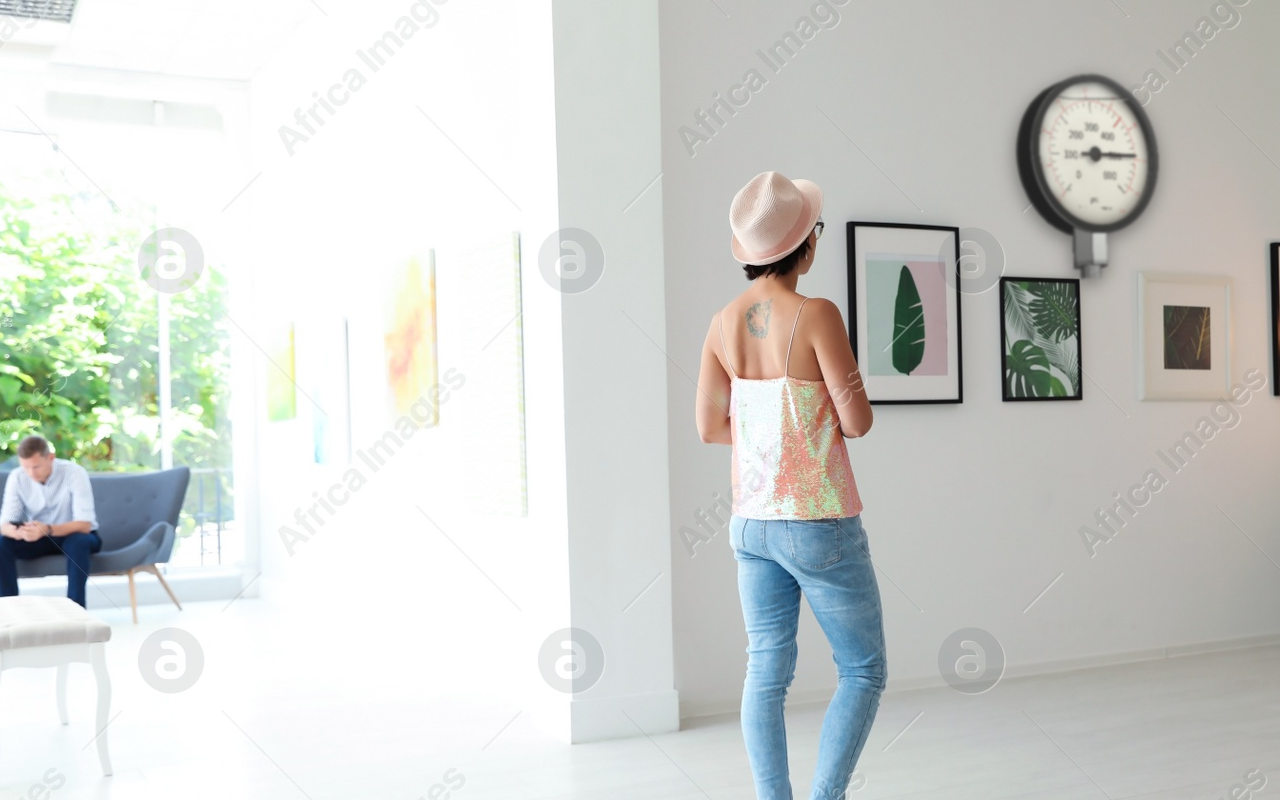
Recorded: 500 psi
